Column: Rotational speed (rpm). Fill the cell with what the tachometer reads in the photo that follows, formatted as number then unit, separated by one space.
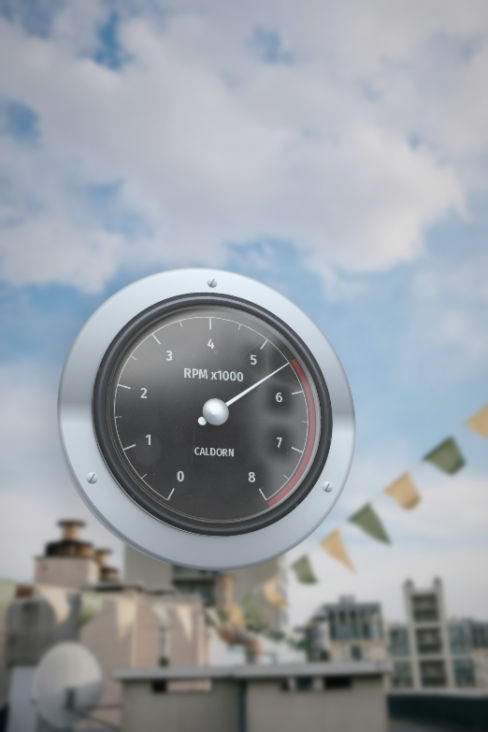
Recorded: 5500 rpm
